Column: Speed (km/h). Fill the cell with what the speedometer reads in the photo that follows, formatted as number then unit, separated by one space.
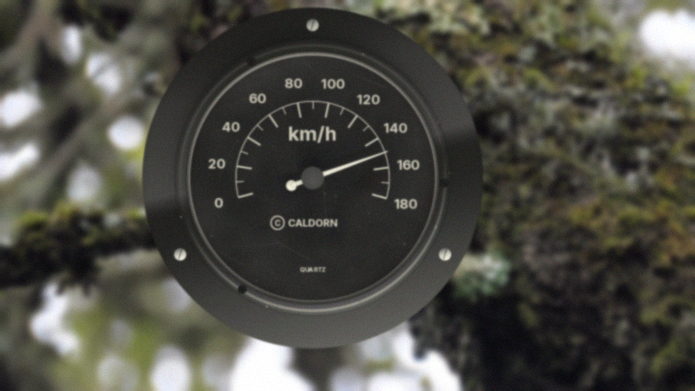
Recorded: 150 km/h
